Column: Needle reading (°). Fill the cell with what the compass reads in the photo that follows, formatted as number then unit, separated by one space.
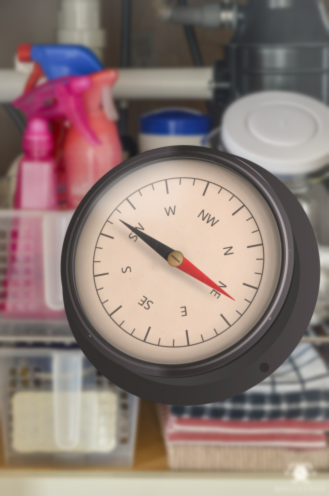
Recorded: 45 °
